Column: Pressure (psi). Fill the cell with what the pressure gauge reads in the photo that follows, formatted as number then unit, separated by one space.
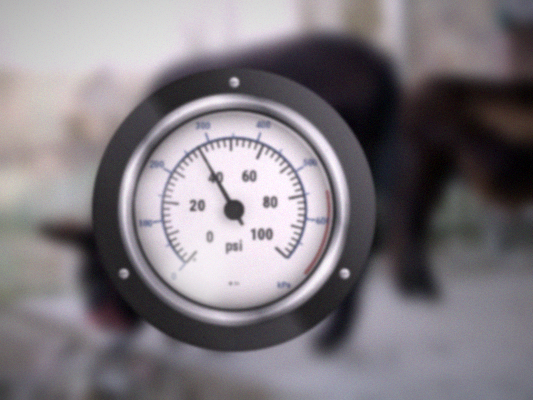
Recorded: 40 psi
